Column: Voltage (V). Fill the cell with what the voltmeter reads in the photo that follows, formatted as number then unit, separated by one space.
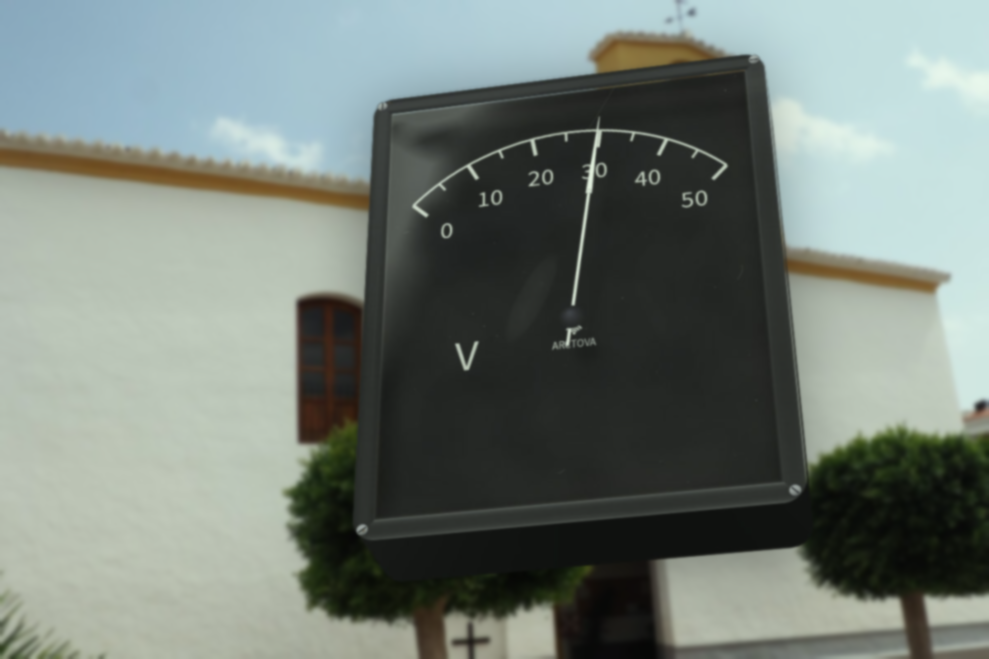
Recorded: 30 V
